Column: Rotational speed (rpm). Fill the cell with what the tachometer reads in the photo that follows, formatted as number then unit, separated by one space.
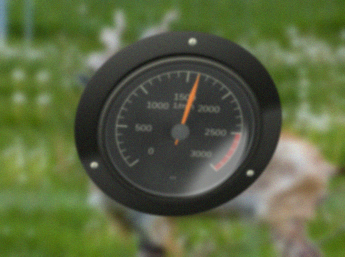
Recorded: 1600 rpm
